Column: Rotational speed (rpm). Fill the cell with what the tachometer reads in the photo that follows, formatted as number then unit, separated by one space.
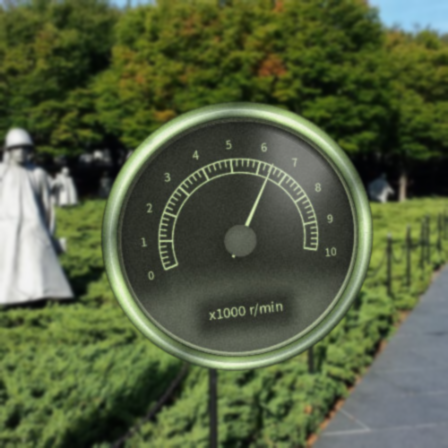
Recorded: 6400 rpm
